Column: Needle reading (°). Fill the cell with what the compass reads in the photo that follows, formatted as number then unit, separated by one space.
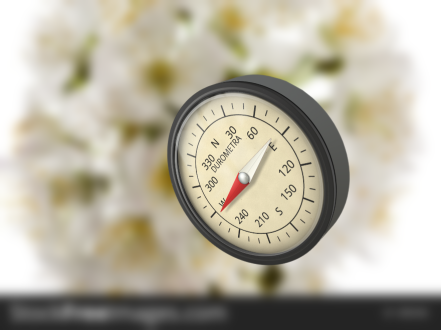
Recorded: 265 °
